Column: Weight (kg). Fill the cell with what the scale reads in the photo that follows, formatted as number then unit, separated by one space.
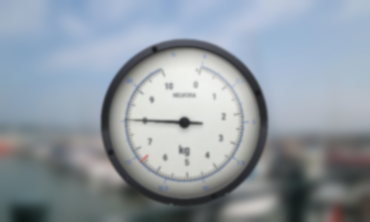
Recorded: 8 kg
